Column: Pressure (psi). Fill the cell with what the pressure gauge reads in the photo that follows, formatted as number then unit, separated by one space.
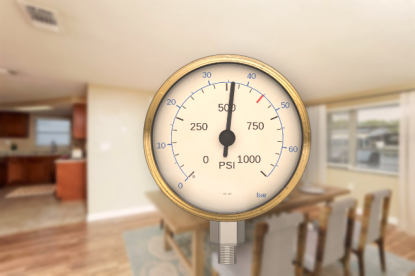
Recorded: 525 psi
